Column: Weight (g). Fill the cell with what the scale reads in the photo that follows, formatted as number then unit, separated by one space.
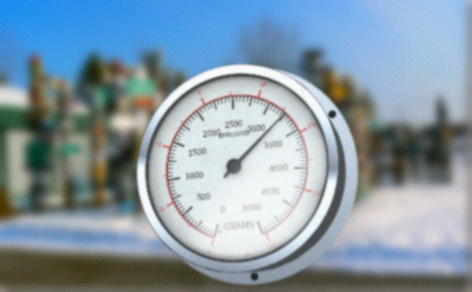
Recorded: 3250 g
